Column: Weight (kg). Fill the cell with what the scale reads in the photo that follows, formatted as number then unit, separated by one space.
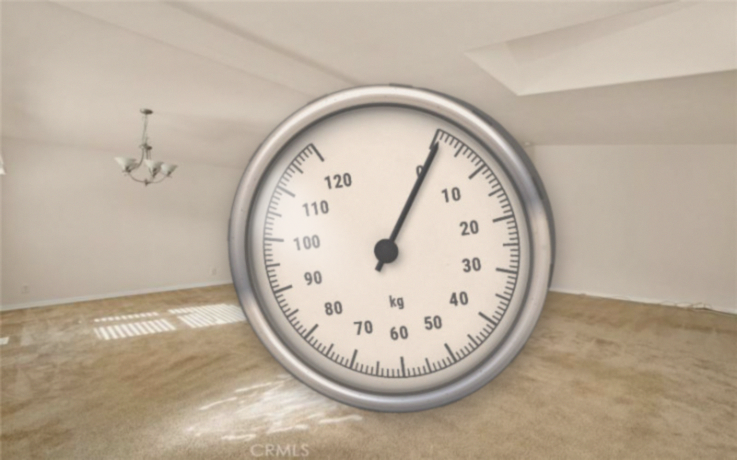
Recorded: 1 kg
